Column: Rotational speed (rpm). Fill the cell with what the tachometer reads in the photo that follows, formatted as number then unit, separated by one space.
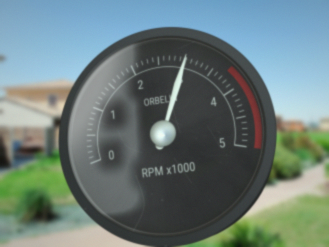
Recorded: 3000 rpm
